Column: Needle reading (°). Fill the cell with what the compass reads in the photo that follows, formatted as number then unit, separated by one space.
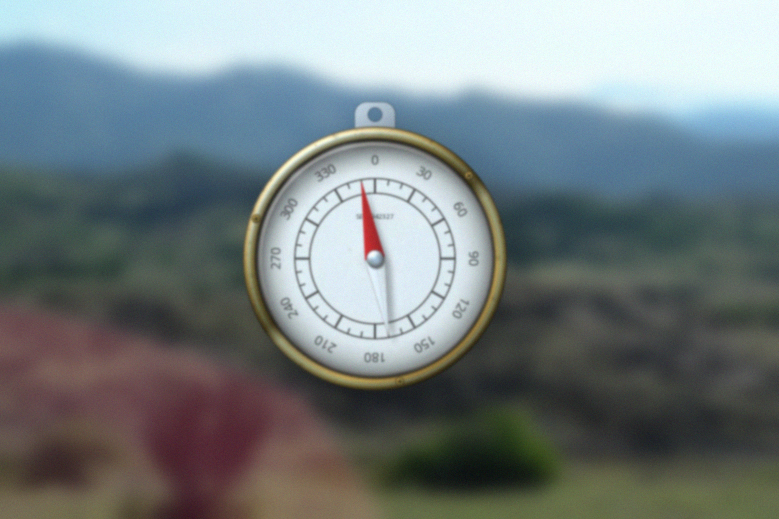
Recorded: 350 °
